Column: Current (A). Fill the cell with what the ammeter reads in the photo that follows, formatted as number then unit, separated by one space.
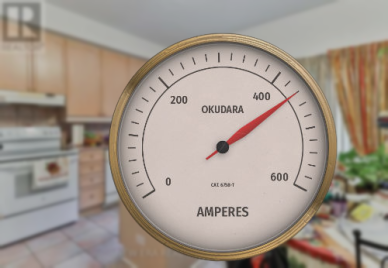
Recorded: 440 A
